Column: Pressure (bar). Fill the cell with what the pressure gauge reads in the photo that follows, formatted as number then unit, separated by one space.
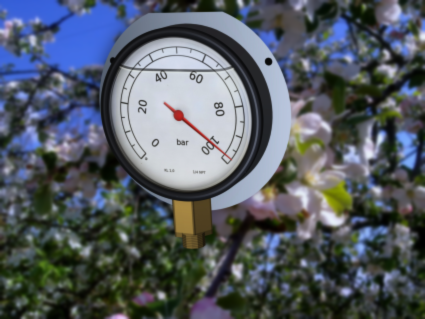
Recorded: 97.5 bar
